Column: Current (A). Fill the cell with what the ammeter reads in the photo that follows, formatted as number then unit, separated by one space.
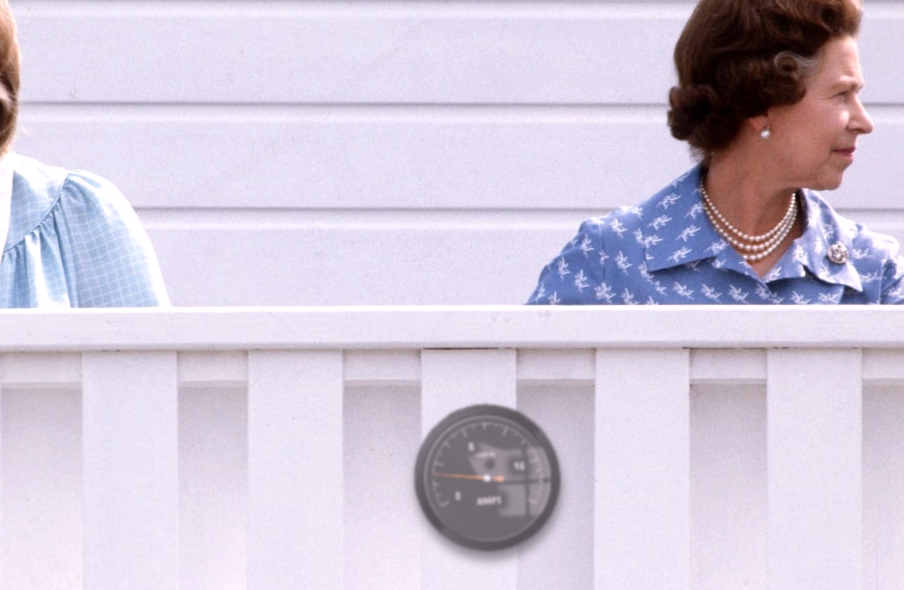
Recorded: 3 A
